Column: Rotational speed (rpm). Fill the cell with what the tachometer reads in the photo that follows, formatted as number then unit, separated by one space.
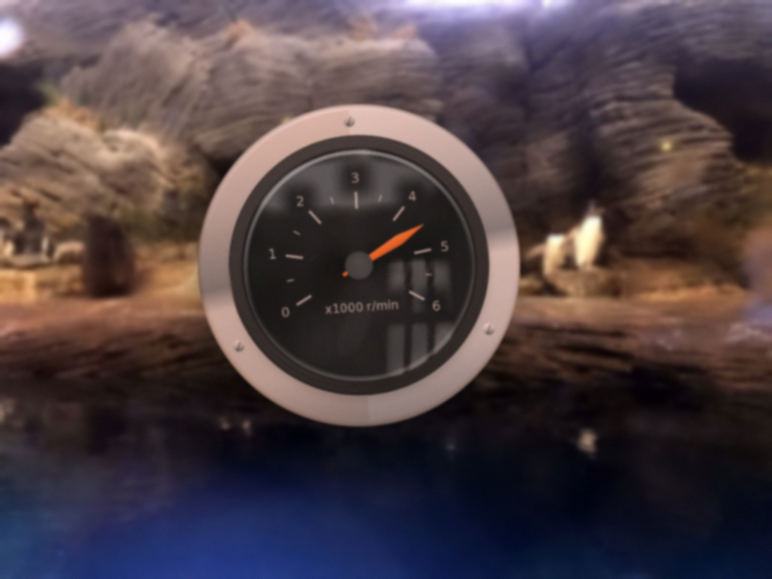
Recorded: 4500 rpm
